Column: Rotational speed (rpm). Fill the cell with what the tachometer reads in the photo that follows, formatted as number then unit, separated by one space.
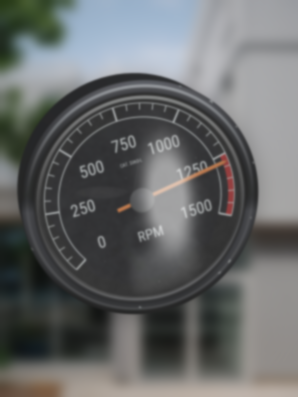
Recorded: 1275 rpm
